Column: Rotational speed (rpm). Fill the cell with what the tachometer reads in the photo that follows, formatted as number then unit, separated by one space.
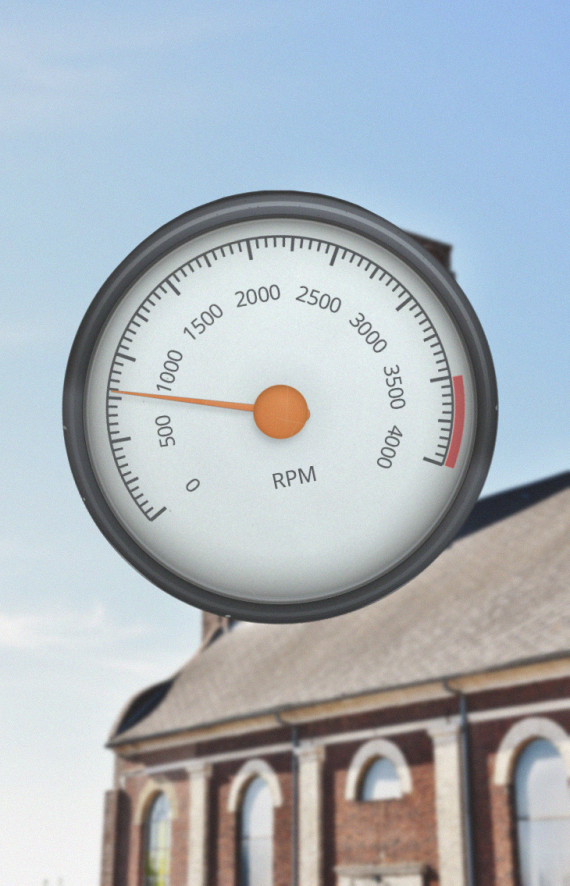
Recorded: 800 rpm
